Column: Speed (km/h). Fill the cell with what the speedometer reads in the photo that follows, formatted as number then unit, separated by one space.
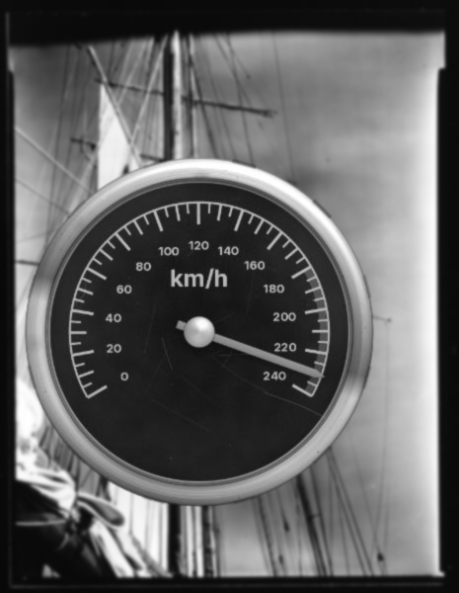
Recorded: 230 km/h
